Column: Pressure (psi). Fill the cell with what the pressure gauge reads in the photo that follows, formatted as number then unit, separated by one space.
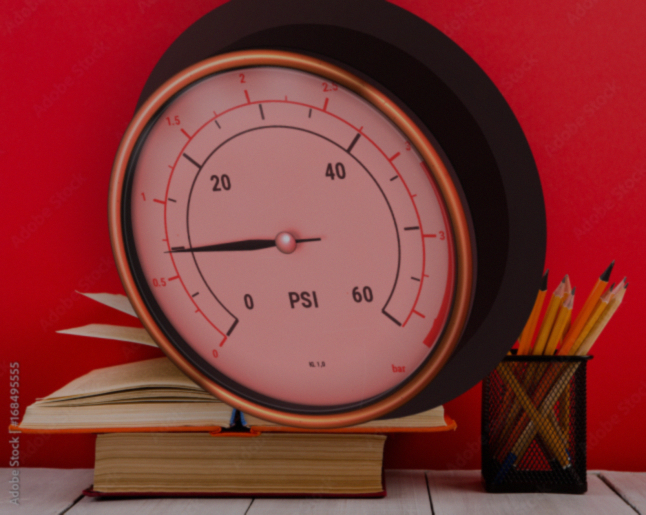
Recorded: 10 psi
